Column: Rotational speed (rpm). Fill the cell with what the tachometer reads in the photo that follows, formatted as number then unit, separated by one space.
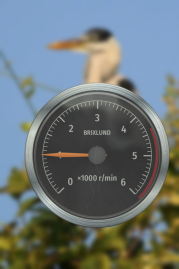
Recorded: 1000 rpm
